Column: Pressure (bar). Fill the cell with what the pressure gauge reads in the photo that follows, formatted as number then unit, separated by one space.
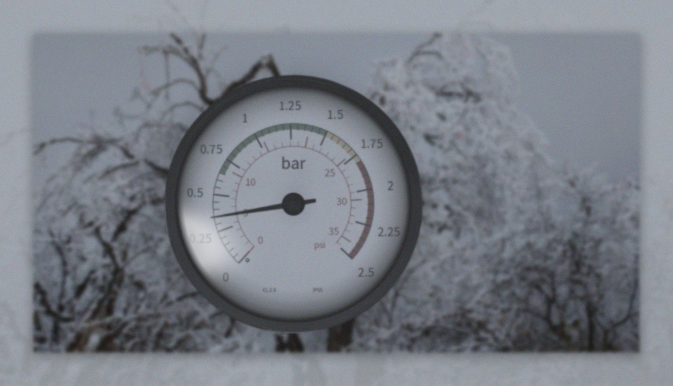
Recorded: 0.35 bar
